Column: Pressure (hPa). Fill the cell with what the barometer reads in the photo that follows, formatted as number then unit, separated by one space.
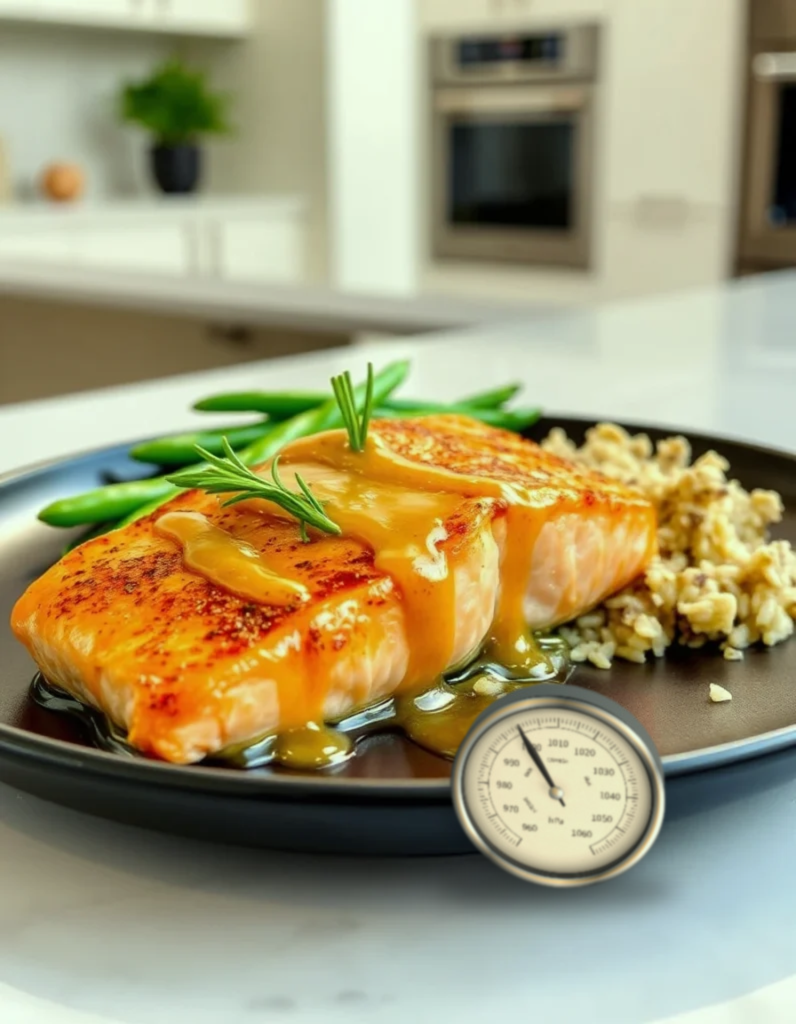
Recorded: 1000 hPa
